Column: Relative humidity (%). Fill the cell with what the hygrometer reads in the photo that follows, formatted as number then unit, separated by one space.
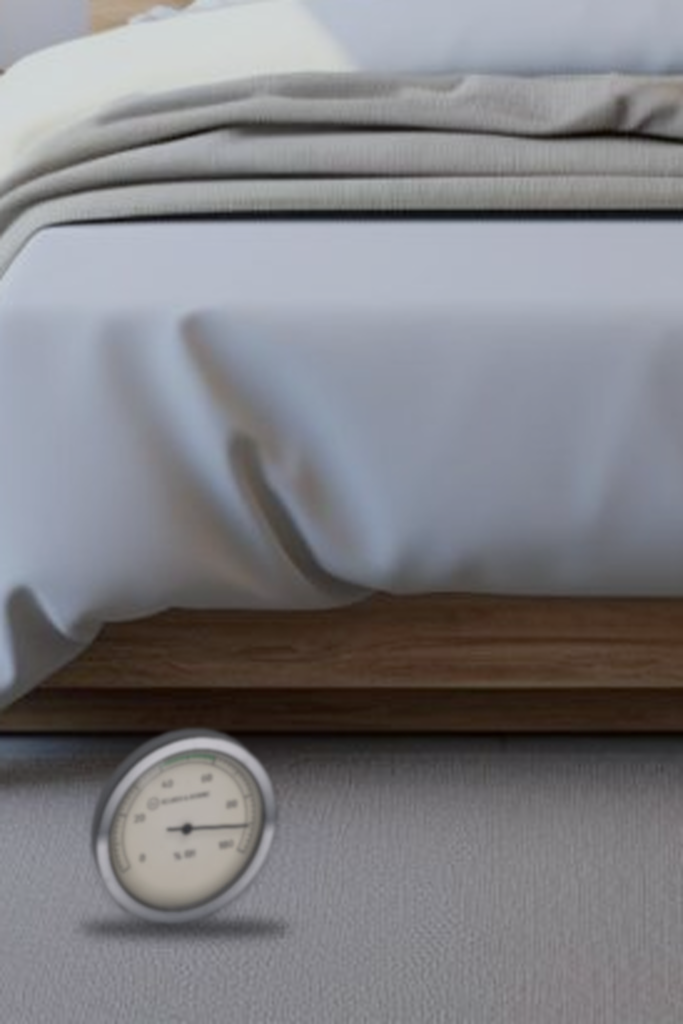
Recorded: 90 %
